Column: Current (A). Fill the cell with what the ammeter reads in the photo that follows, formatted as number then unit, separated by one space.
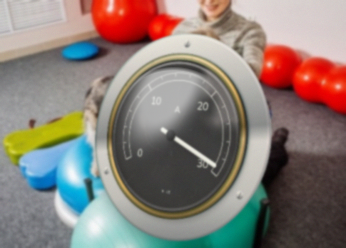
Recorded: 29 A
